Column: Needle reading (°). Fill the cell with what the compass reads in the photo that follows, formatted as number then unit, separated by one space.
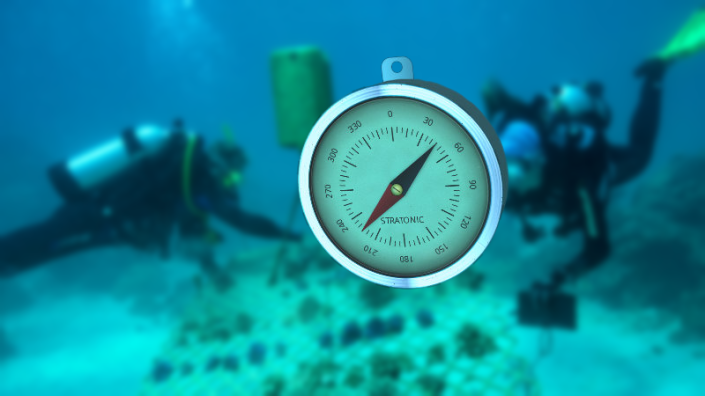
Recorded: 225 °
